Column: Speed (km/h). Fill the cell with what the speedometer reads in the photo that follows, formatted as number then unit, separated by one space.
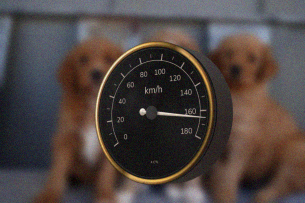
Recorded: 165 km/h
